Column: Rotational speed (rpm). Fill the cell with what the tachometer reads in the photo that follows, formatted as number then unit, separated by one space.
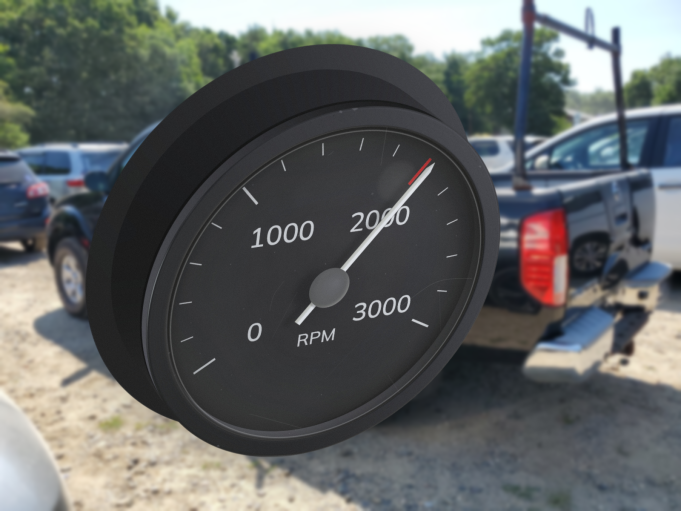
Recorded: 2000 rpm
